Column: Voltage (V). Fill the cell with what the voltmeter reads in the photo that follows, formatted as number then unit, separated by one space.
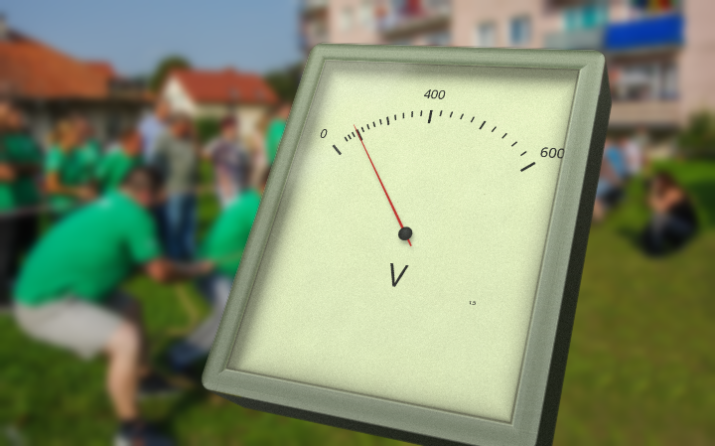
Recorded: 200 V
